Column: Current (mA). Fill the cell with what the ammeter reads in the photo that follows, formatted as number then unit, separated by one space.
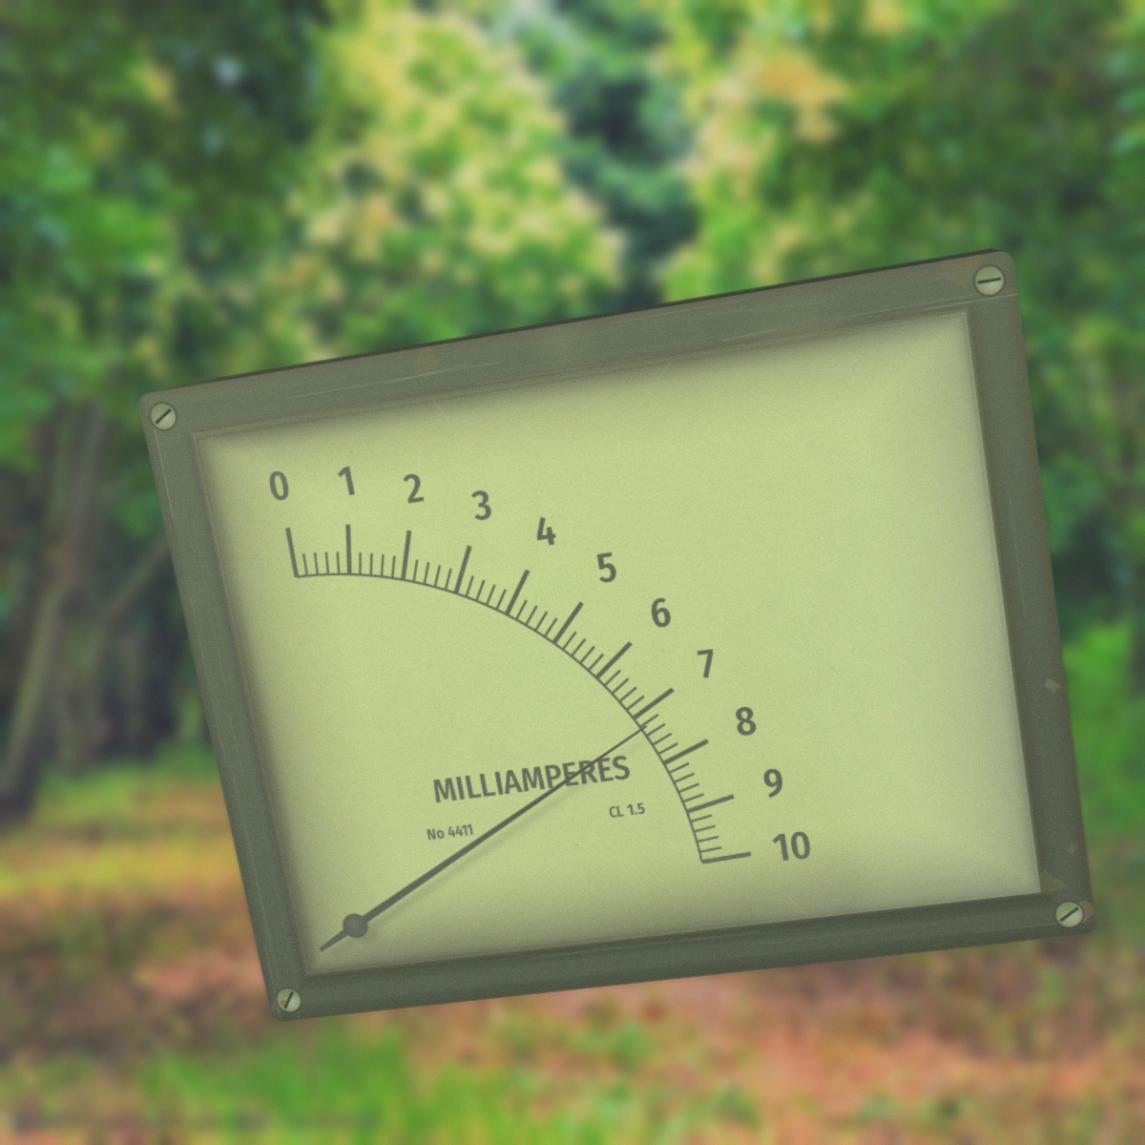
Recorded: 7.2 mA
